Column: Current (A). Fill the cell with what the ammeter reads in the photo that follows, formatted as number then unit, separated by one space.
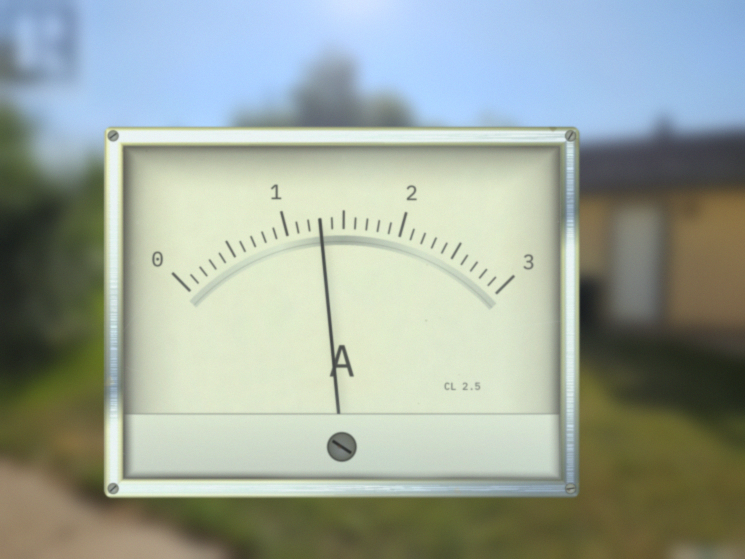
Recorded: 1.3 A
